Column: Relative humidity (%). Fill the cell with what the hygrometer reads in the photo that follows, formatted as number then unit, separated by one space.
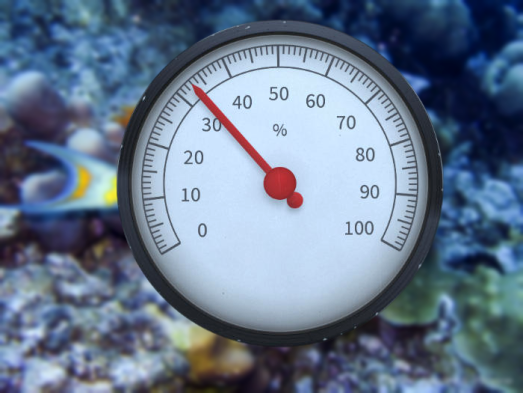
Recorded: 33 %
